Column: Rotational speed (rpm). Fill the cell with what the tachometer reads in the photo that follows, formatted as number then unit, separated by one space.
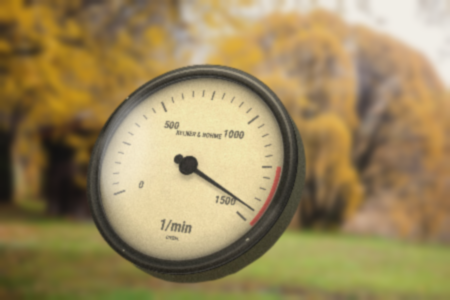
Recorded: 1450 rpm
